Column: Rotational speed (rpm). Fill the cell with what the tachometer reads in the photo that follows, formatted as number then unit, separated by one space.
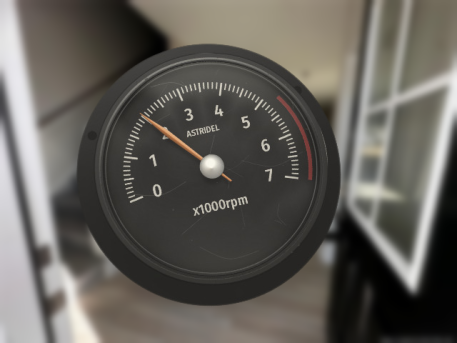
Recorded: 2000 rpm
